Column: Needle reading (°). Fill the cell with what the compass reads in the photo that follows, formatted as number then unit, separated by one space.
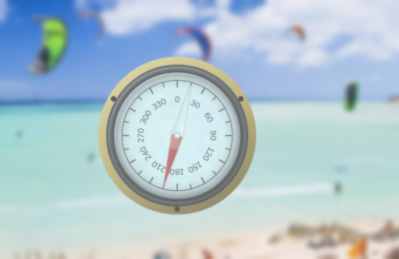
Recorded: 195 °
